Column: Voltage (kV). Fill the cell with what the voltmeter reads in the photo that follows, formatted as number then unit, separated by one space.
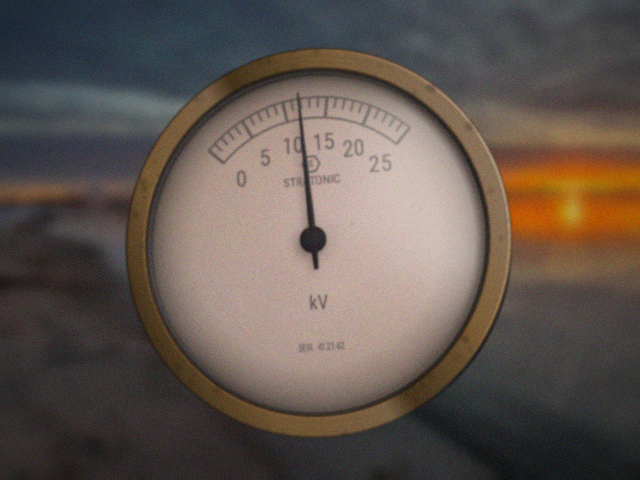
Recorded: 12 kV
